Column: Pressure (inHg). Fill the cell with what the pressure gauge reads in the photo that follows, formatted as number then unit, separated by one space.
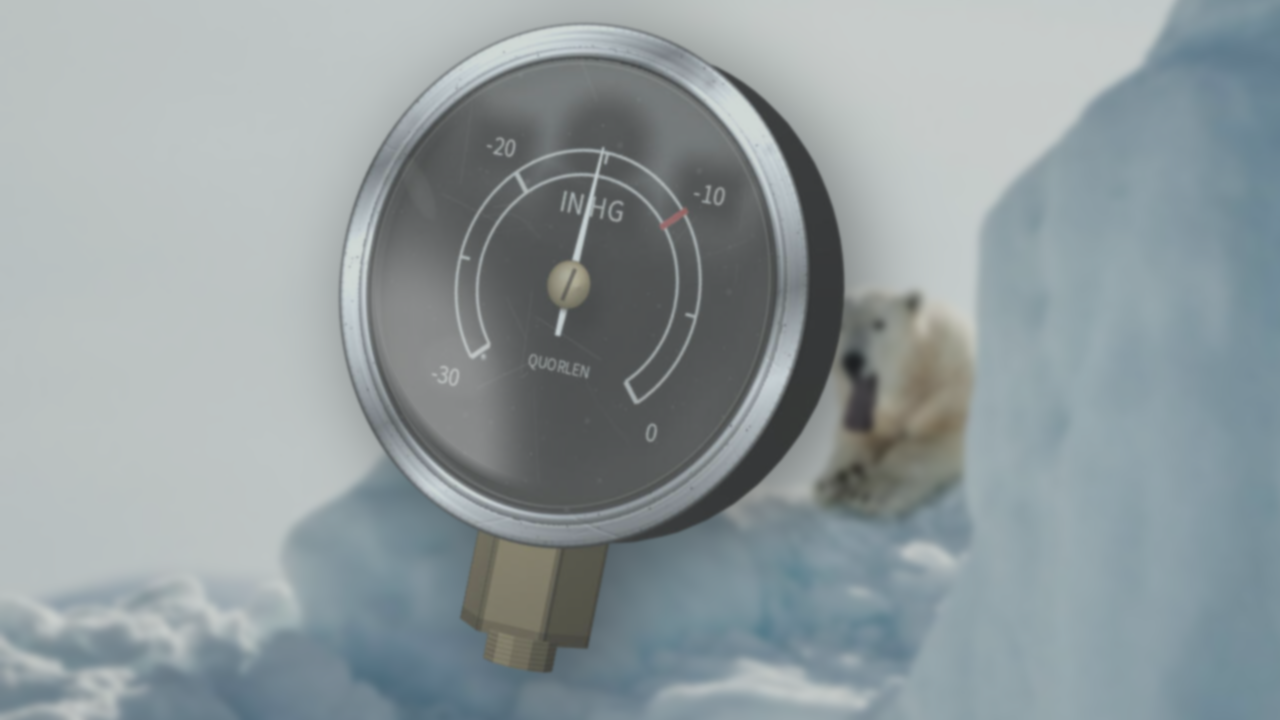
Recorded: -15 inHg
